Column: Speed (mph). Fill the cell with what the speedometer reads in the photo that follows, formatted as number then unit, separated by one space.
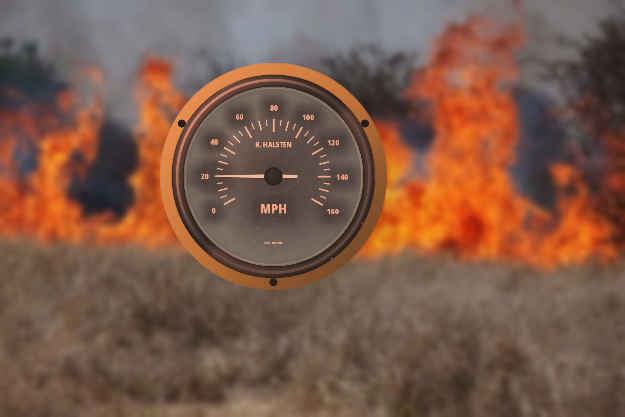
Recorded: 20 mph
